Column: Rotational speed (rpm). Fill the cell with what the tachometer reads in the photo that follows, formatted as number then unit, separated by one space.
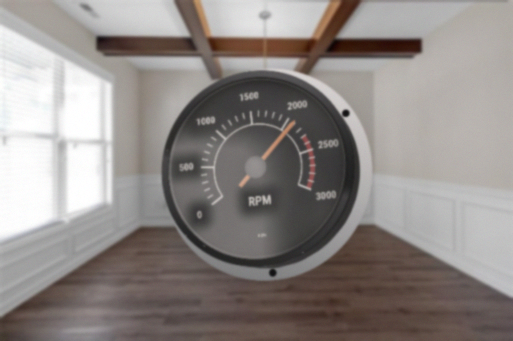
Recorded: 2100 rpm
